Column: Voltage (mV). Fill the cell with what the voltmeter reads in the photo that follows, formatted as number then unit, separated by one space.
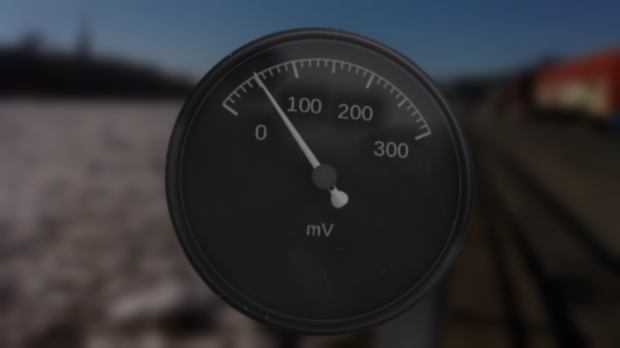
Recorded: 50 mV
